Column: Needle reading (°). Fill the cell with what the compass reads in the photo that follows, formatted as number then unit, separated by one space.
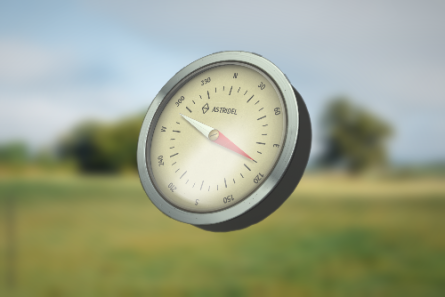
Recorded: 110 °
